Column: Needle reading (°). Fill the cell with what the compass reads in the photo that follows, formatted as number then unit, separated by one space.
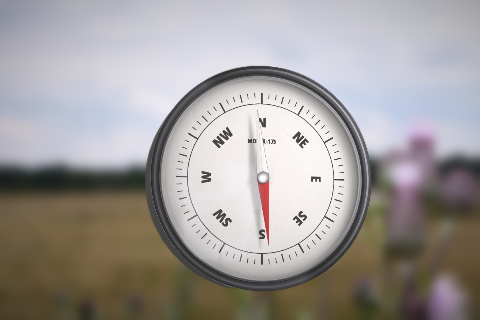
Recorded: 175 °
